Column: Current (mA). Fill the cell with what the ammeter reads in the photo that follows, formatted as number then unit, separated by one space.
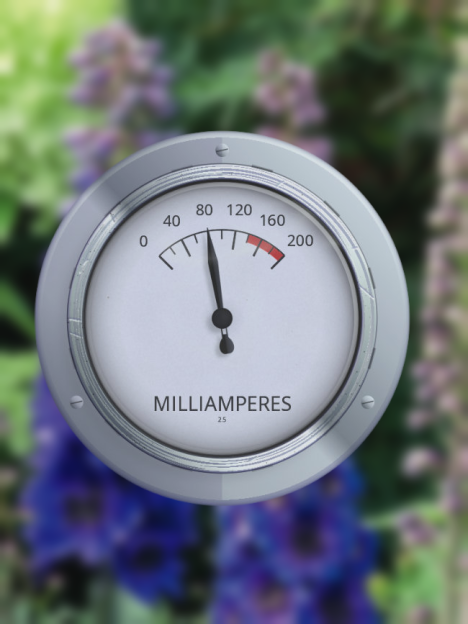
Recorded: 80 mA
